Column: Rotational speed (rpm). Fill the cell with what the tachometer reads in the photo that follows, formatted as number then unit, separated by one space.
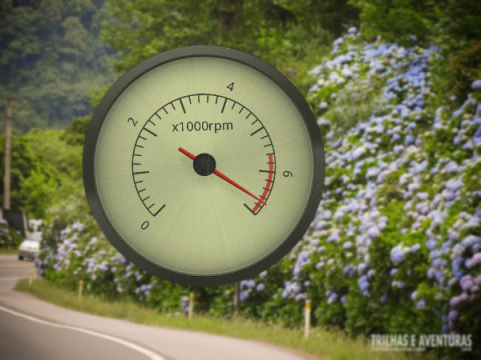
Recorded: 6700 rpm
